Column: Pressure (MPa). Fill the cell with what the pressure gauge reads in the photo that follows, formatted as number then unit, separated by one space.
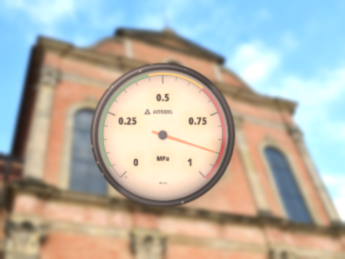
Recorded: 0.9 MPa
